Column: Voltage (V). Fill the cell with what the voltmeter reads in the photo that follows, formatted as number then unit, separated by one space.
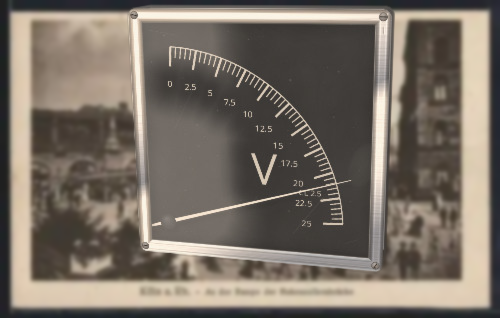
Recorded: 21 V
